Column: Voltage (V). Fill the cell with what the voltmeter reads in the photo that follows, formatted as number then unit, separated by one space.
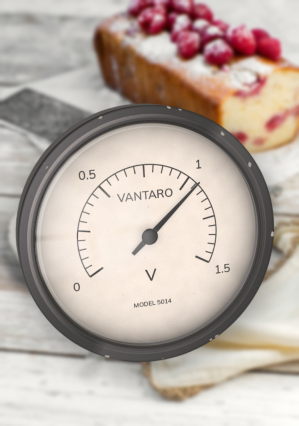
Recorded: 1.05 V
